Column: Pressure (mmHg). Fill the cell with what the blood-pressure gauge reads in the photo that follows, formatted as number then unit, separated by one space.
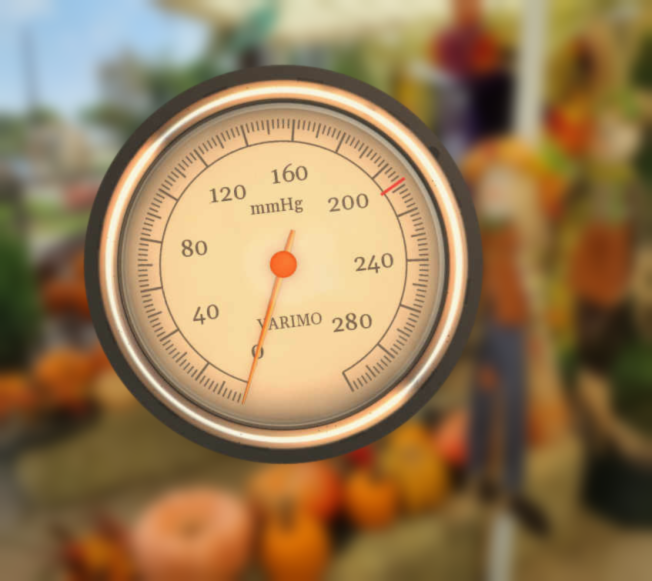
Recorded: 0 mmHg
